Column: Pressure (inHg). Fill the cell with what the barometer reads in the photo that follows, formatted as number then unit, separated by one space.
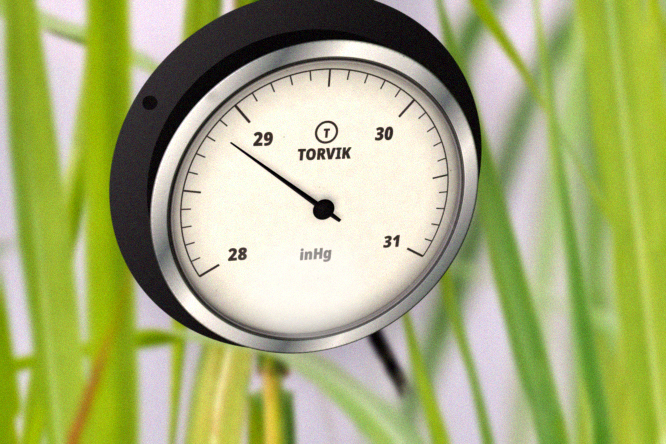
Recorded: 28.85 inHg
